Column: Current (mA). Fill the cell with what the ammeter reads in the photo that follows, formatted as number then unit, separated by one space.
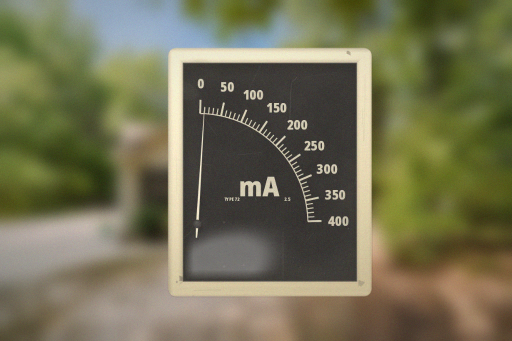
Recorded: 10 mA
